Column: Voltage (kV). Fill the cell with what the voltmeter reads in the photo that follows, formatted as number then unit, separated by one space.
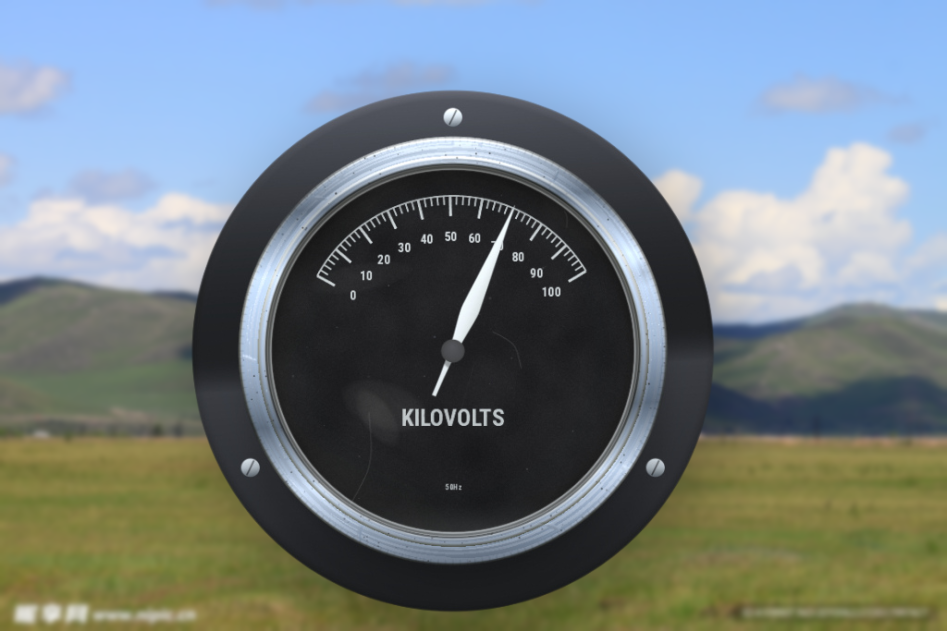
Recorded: 70 kV
